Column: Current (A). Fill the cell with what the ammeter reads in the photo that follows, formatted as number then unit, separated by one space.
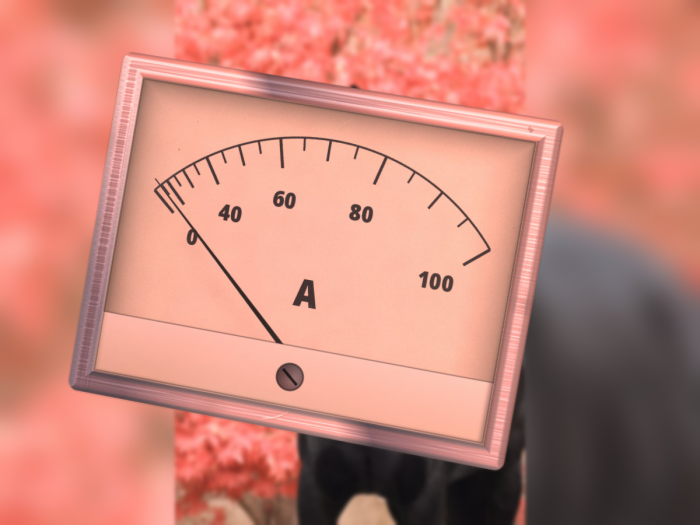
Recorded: 15 A
